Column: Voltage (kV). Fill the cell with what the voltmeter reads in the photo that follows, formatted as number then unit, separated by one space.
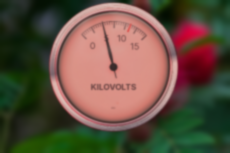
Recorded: 5 kV
